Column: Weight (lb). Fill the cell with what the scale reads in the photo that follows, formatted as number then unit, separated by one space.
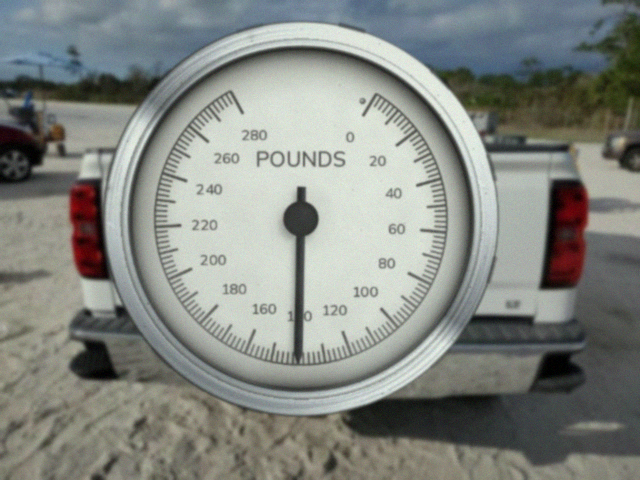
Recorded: 140 lb
